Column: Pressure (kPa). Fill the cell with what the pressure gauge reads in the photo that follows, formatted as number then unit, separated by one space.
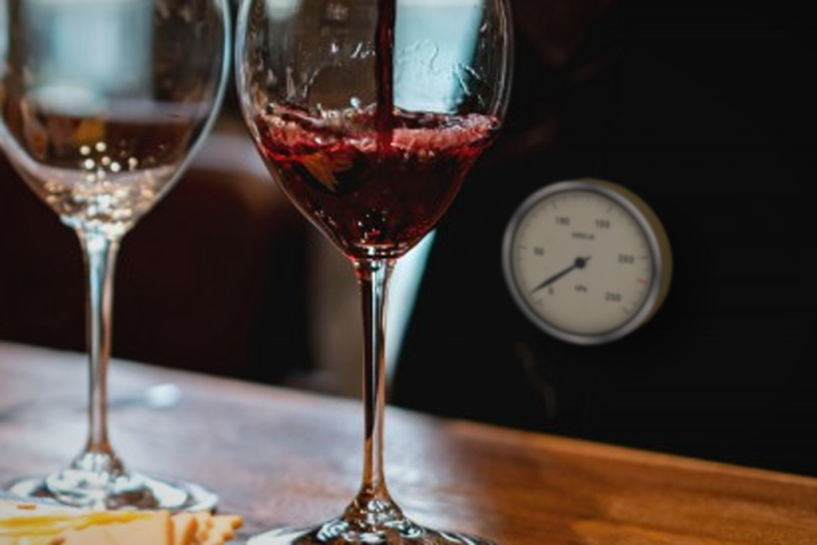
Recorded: 10 kPa
